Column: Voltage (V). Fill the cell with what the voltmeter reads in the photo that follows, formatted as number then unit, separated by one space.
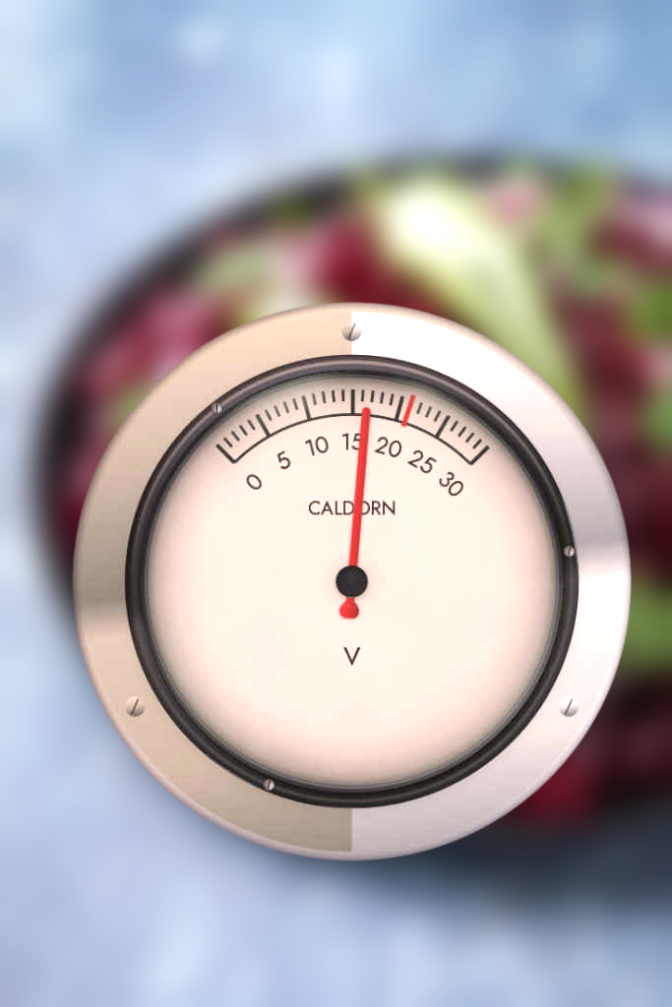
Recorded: 16.5 V
